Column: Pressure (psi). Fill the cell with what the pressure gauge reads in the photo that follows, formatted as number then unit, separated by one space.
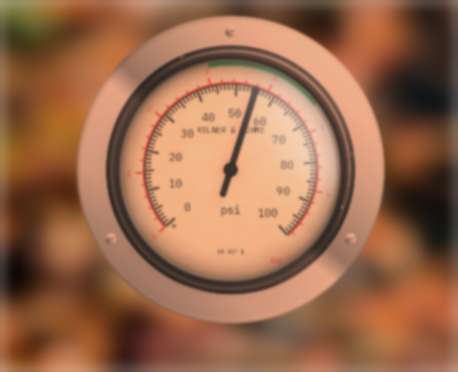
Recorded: 55 psi
